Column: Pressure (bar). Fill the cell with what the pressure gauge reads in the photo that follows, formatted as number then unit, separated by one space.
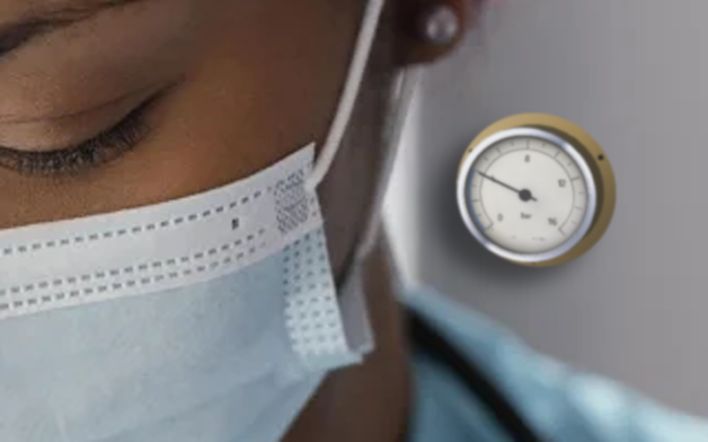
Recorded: 4 bar
